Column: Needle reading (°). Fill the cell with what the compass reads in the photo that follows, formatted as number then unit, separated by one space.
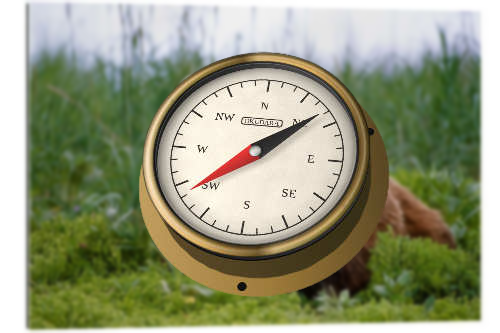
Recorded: 230 °
